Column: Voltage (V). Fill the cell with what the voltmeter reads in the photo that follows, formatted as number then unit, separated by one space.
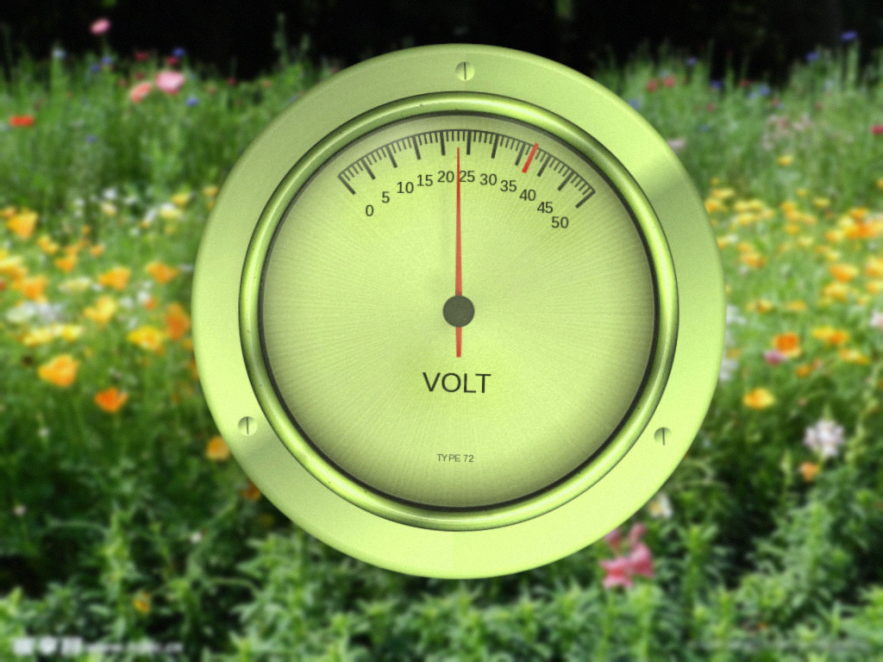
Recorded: 23 V
